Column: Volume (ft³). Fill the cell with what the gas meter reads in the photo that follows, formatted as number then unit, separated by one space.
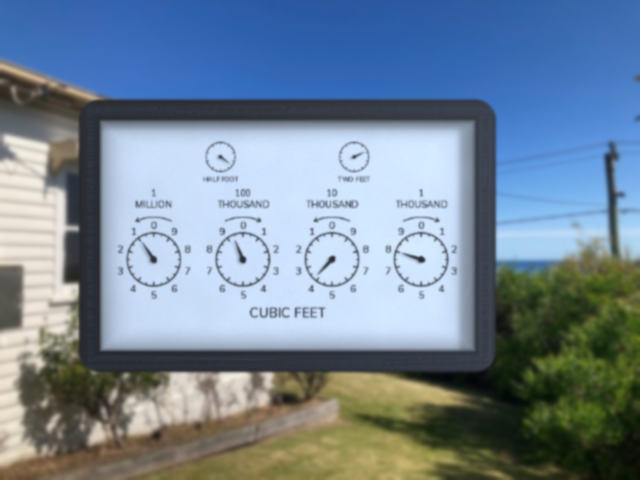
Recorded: 93800 ft³
